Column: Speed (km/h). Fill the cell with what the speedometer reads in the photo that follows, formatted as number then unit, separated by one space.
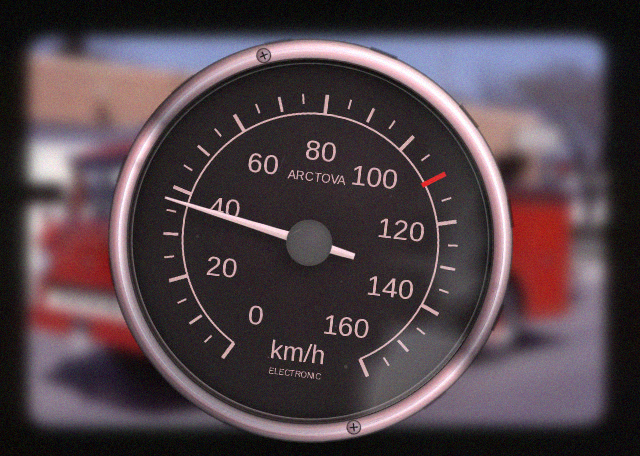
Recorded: 37.5 km/h
